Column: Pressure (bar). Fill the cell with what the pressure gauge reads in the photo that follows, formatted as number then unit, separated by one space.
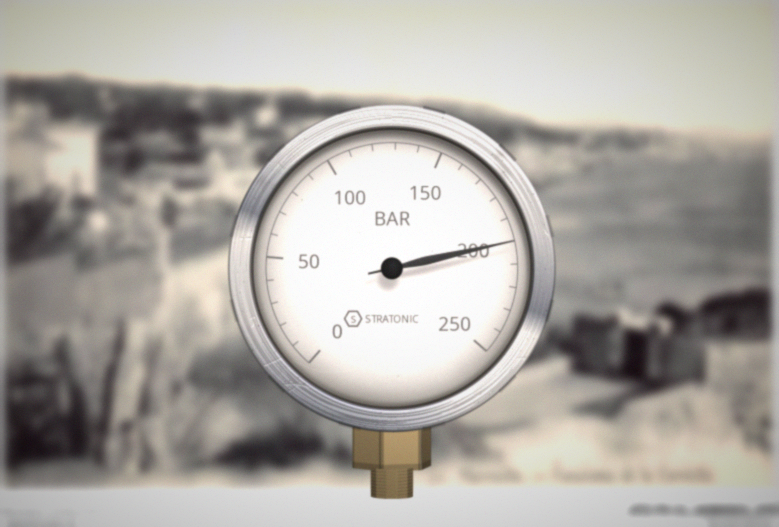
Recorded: 200 bar
